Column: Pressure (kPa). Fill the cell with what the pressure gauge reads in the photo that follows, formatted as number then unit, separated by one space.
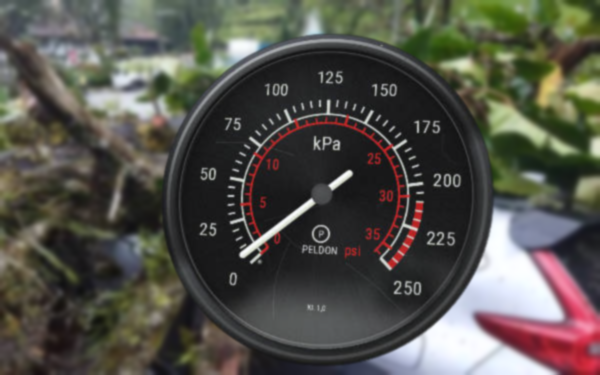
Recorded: 5 kPa
